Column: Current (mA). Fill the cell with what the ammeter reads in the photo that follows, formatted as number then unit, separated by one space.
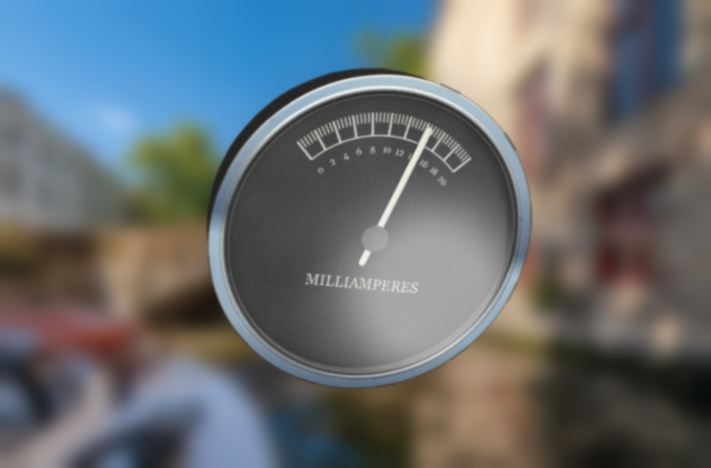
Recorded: 14 mA
